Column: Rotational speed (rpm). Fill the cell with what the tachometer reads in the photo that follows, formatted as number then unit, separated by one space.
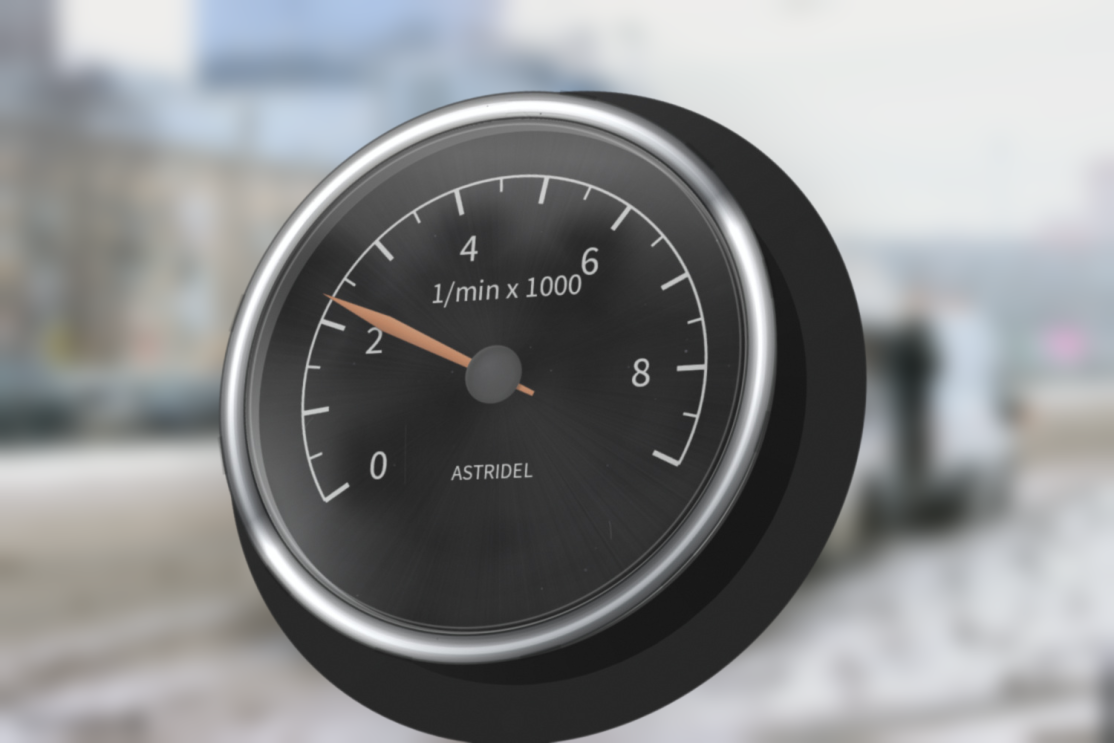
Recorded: 2250 rpm
